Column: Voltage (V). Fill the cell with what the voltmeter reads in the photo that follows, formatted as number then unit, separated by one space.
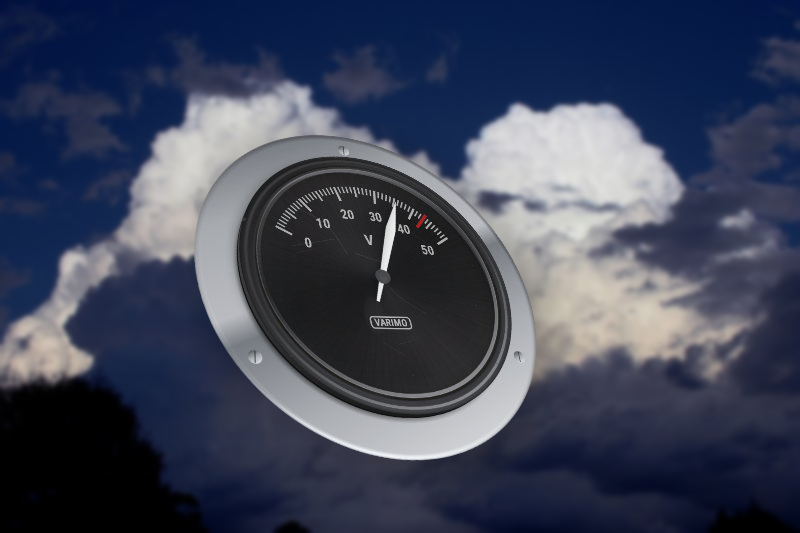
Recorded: 35 V
